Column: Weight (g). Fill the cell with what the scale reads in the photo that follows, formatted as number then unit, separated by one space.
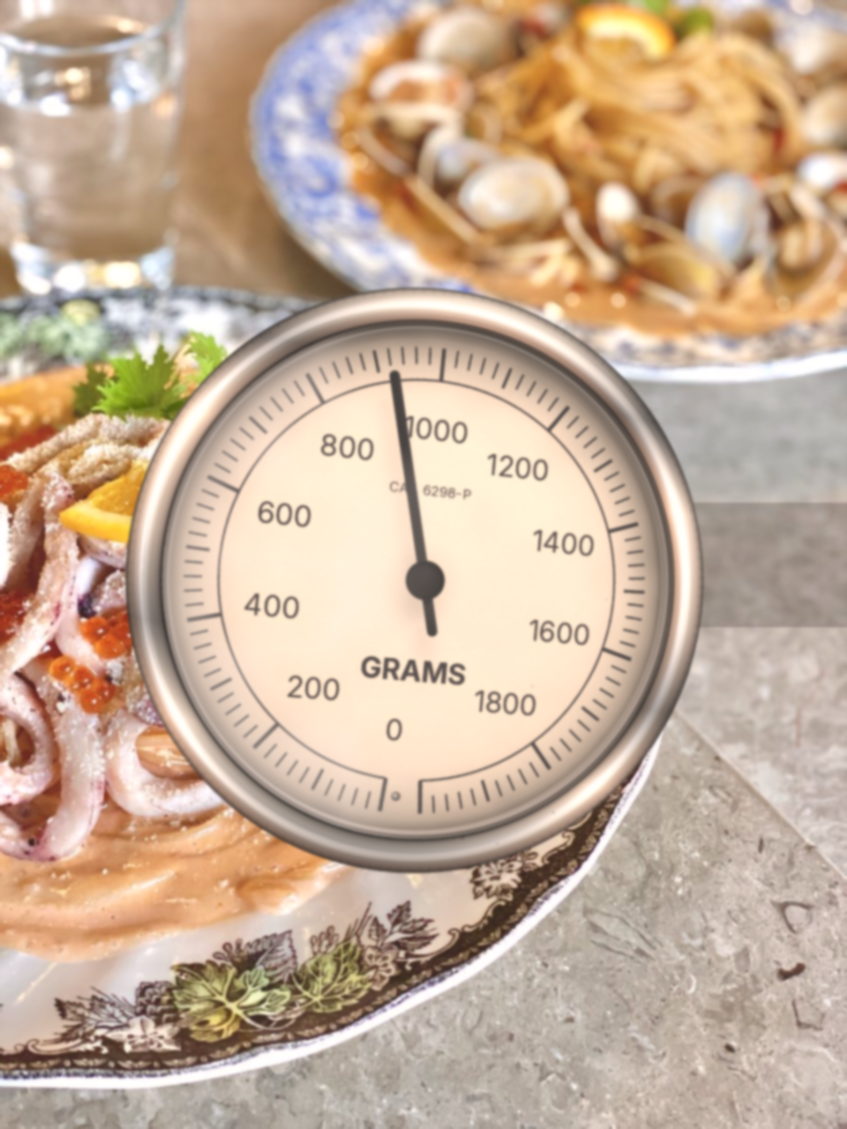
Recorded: 920 g
